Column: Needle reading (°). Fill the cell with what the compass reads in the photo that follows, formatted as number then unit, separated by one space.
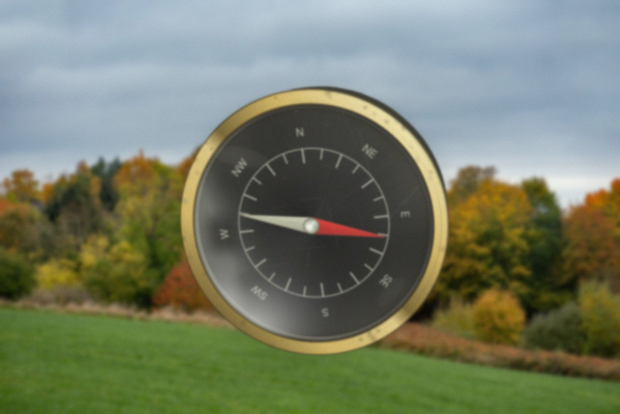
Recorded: 105 °
